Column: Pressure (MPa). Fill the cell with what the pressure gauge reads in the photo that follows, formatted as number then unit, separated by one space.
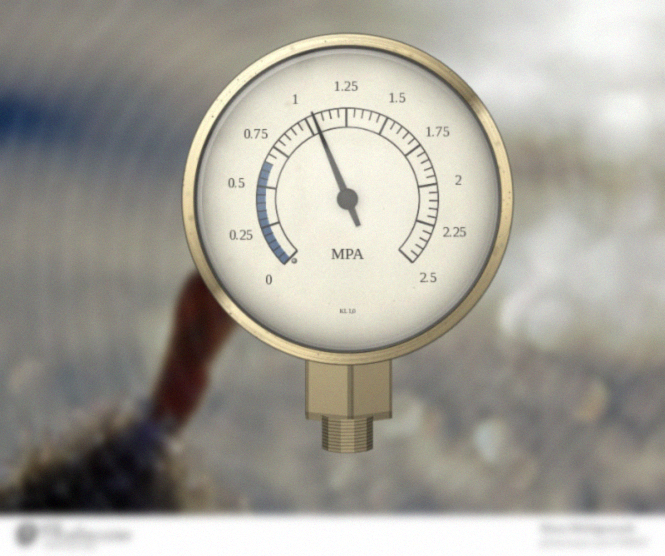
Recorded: 1.05 MPa
